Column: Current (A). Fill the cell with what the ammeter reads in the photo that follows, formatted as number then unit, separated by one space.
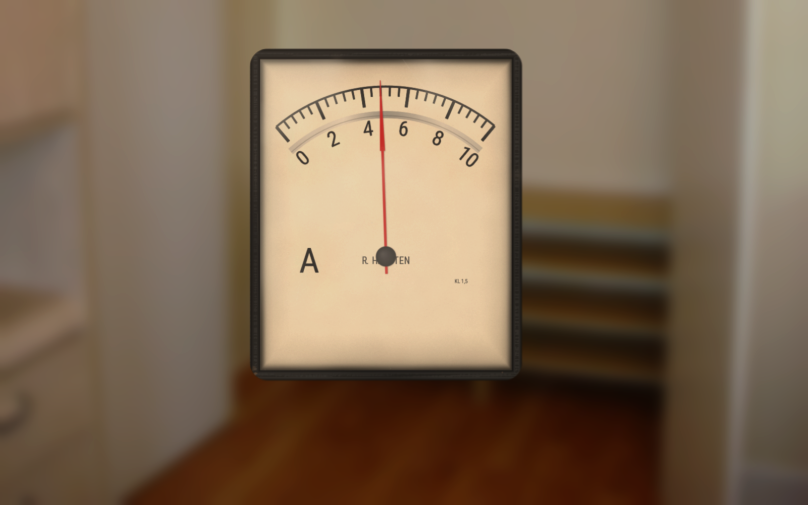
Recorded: 4.8 A
